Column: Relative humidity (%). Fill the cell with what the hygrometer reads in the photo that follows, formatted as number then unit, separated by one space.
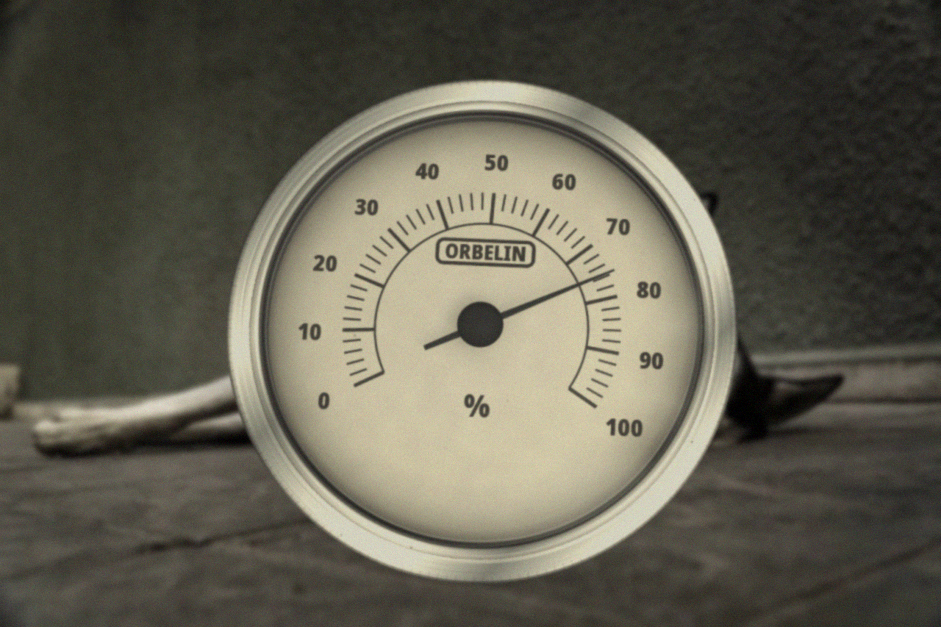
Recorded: 76 %
